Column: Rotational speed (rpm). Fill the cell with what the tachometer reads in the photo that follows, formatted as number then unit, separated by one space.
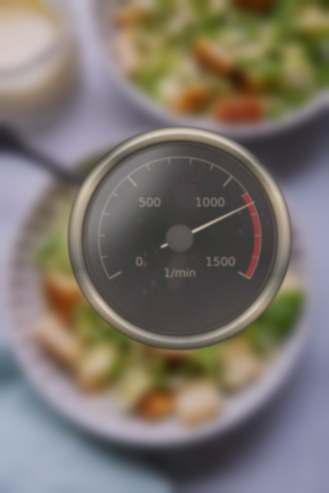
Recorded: 1150 rpm
